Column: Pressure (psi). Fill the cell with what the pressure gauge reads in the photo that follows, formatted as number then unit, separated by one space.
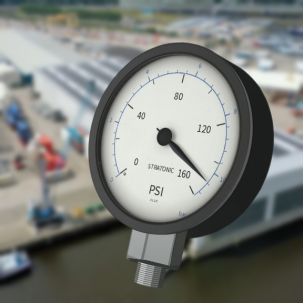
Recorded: 150 psi
